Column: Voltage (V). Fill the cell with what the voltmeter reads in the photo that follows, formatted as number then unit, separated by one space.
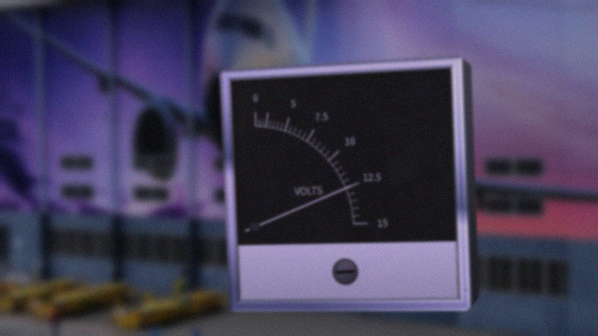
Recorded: 12.5 V
